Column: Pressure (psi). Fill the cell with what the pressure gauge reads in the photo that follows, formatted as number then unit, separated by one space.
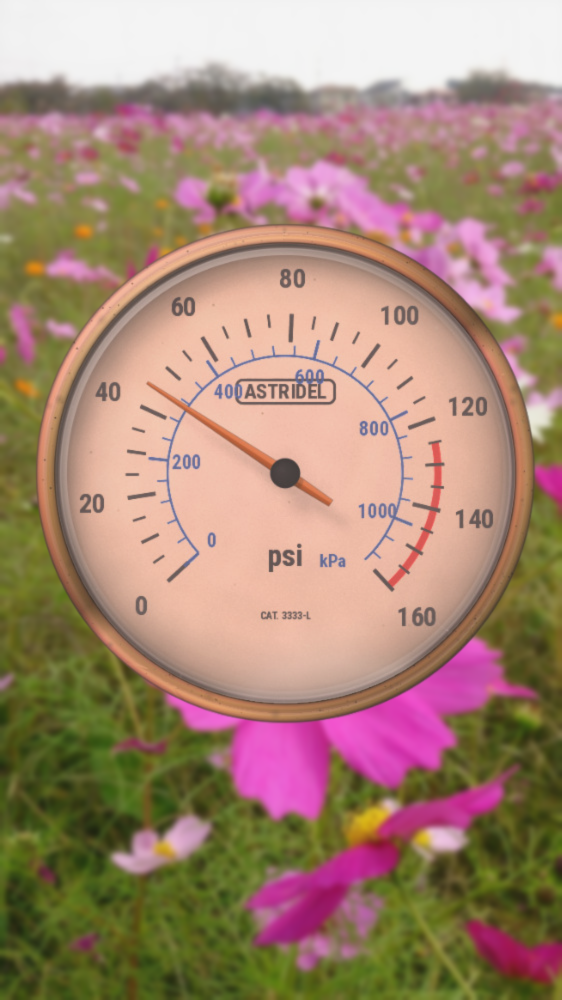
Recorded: 45 psi
